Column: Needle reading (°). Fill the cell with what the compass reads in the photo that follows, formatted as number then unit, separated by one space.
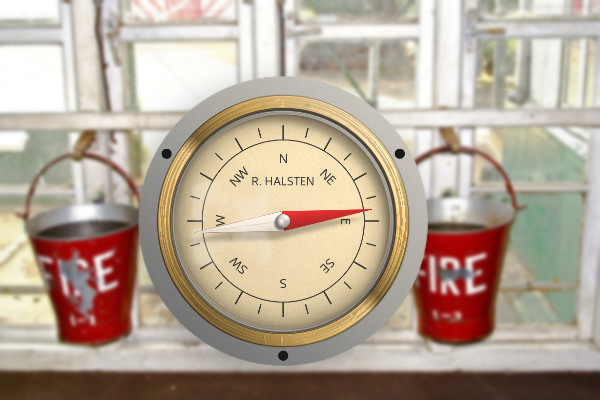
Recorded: 82.5 °
